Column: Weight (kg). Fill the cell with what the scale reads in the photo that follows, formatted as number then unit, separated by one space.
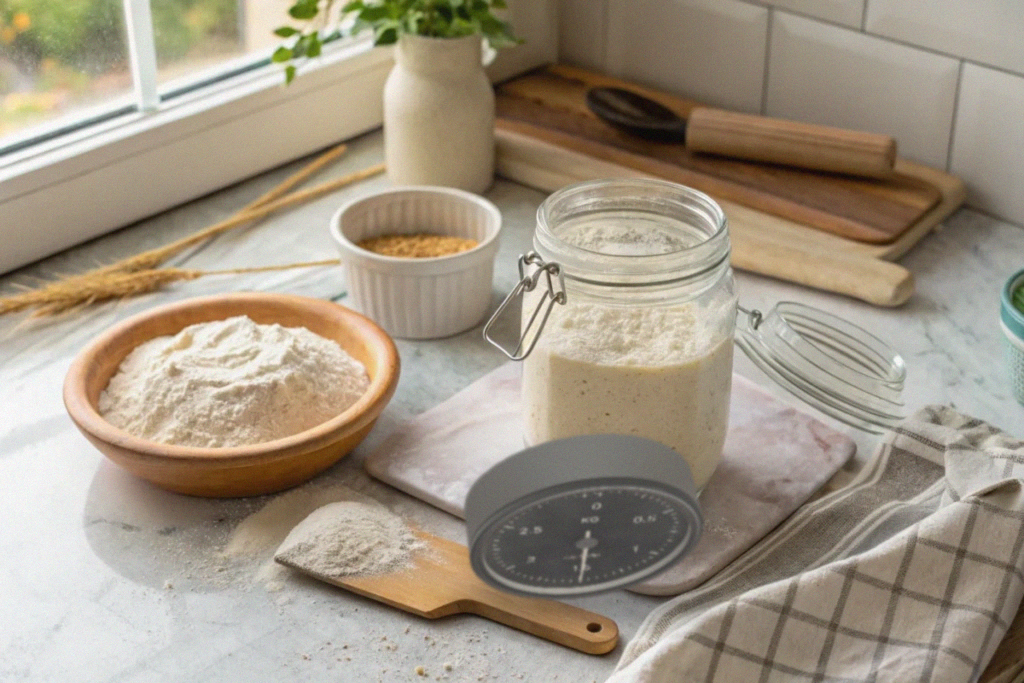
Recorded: 1.5 kg
